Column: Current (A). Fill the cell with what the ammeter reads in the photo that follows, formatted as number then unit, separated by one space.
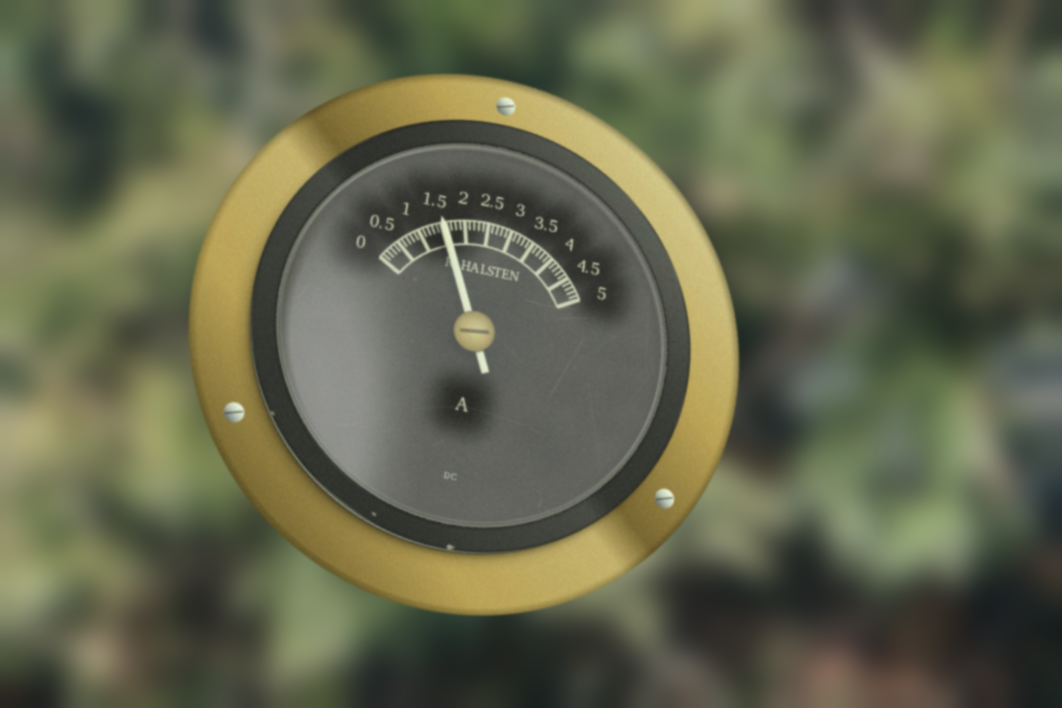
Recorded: 1.5 A
